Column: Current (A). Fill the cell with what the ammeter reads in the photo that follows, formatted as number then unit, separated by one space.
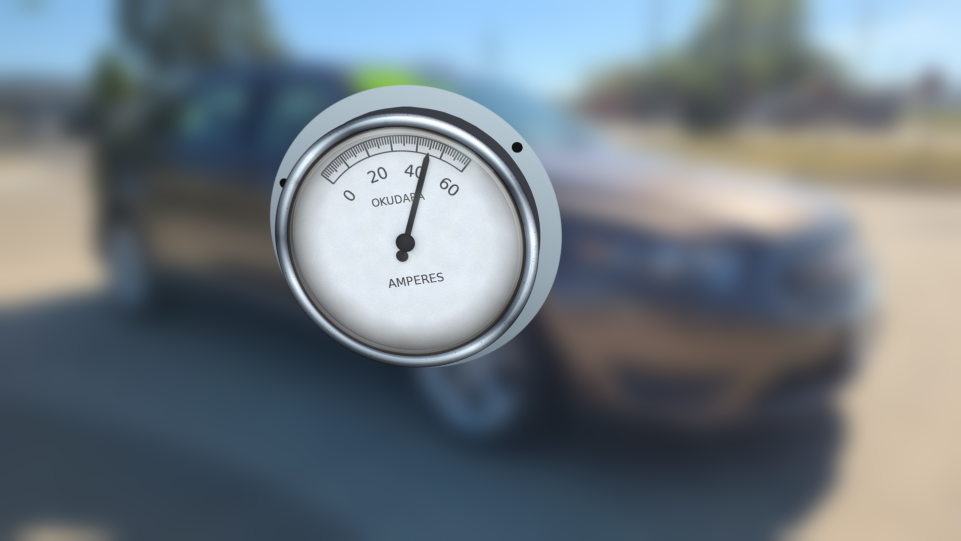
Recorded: 45 A
